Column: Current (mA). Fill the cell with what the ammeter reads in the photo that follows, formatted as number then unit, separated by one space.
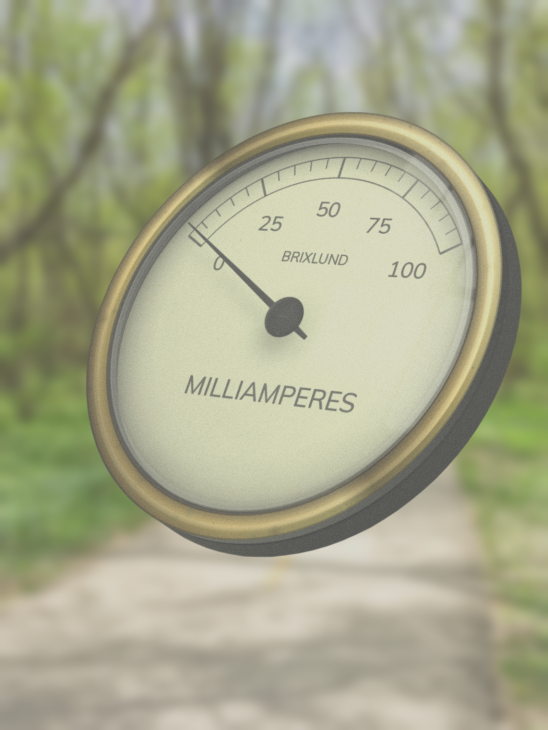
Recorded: 2.5 mA
